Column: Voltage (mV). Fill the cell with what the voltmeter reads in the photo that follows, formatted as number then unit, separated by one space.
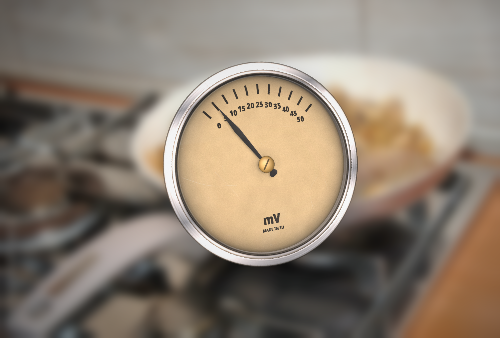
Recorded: 5 mV
